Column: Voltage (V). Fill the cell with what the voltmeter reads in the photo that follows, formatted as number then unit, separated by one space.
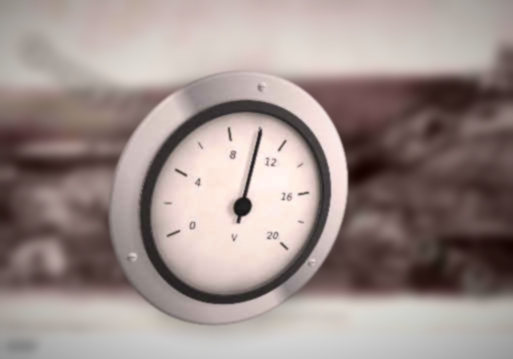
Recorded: 10 V
